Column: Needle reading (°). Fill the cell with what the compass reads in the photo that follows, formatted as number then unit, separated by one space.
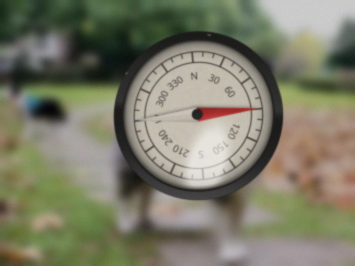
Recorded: 90 °
